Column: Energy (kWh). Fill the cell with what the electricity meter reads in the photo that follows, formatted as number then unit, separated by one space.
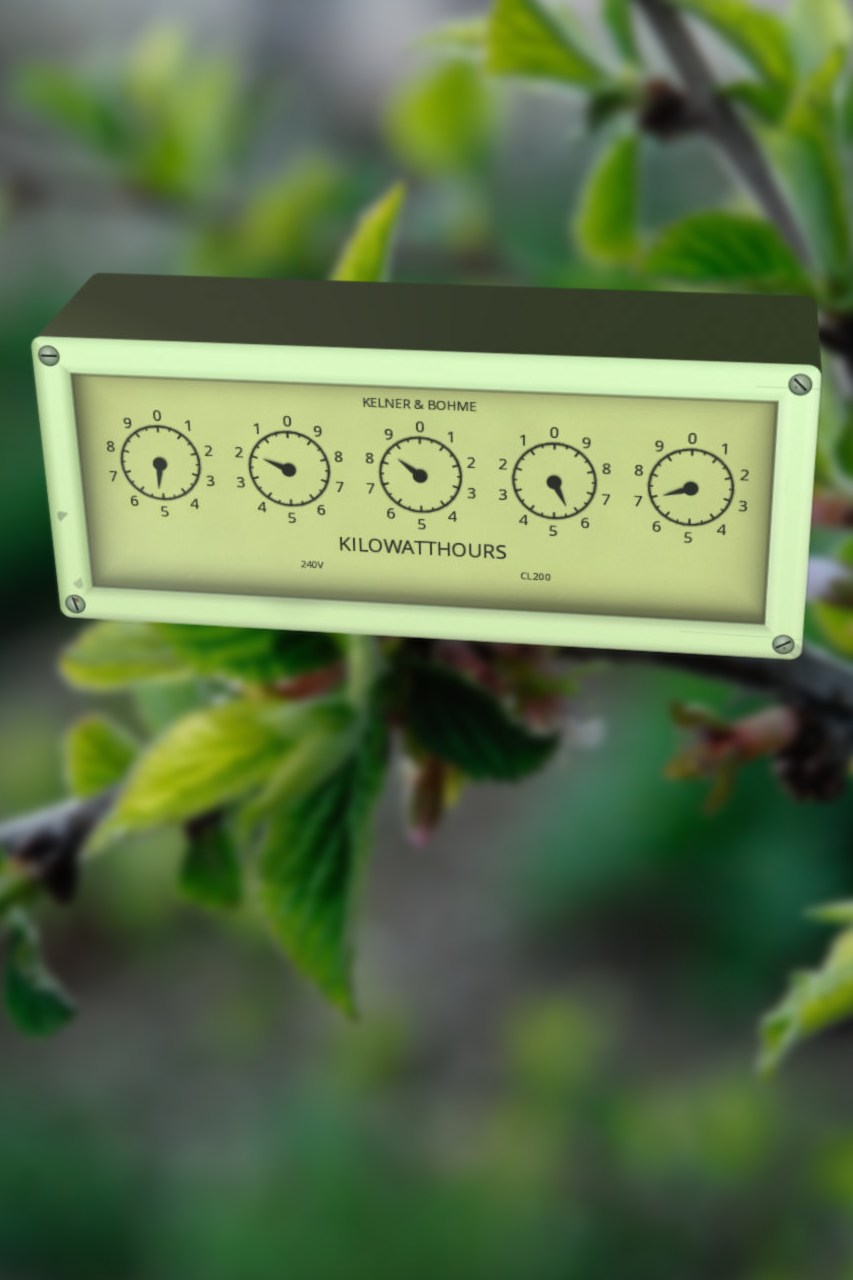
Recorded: 51857 kWh
